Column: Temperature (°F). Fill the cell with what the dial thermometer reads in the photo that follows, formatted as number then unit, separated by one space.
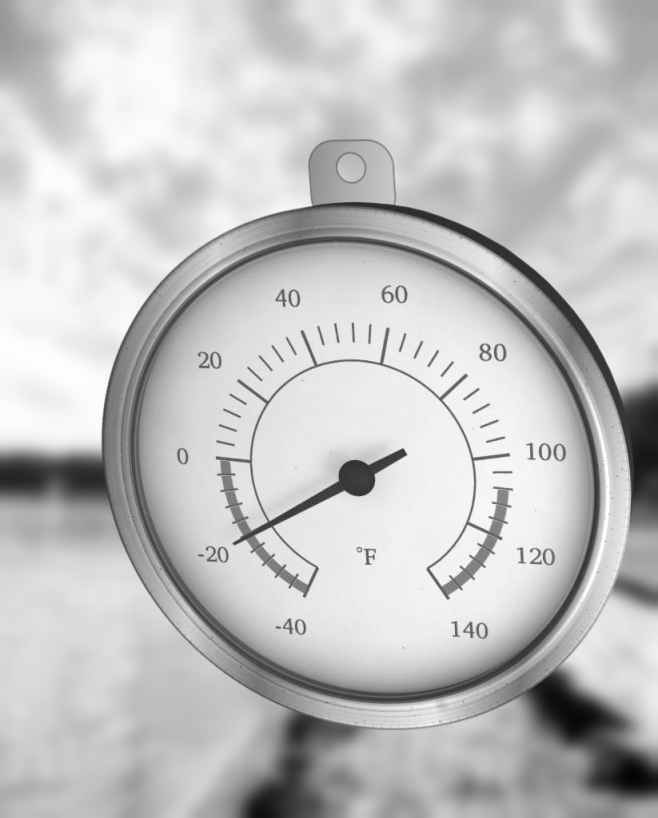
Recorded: -20 °F
